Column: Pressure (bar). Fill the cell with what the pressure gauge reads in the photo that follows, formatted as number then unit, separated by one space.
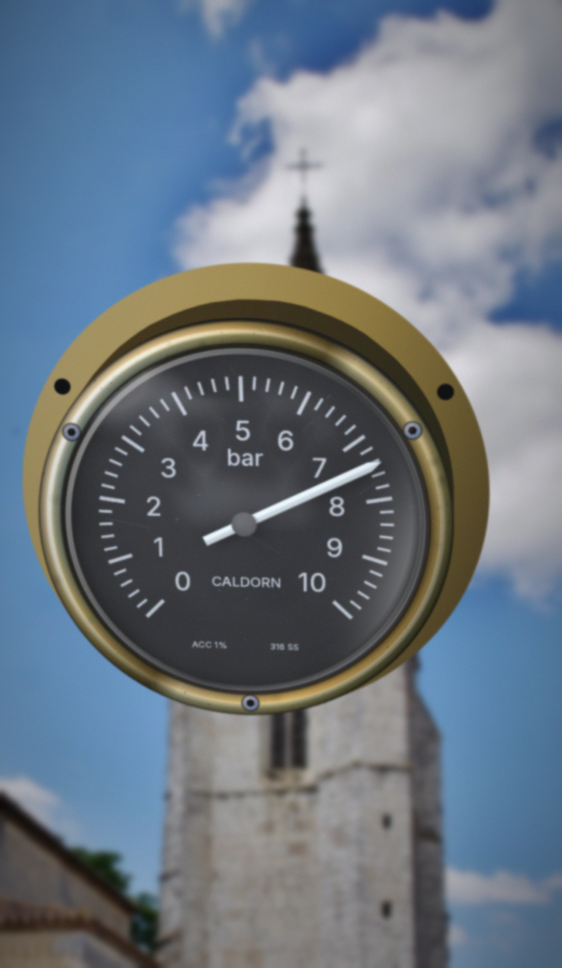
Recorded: 7.4 bar
